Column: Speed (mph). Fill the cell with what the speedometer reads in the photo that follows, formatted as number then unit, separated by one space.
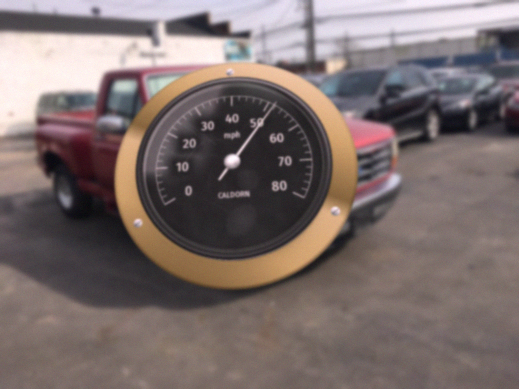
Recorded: 52 mph
